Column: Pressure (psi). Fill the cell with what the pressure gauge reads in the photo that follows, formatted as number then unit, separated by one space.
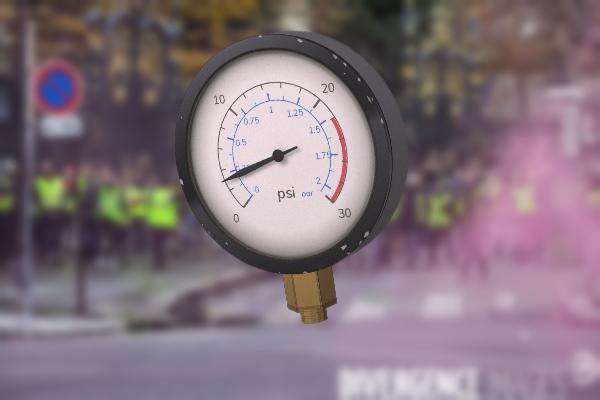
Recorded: 3 psi
